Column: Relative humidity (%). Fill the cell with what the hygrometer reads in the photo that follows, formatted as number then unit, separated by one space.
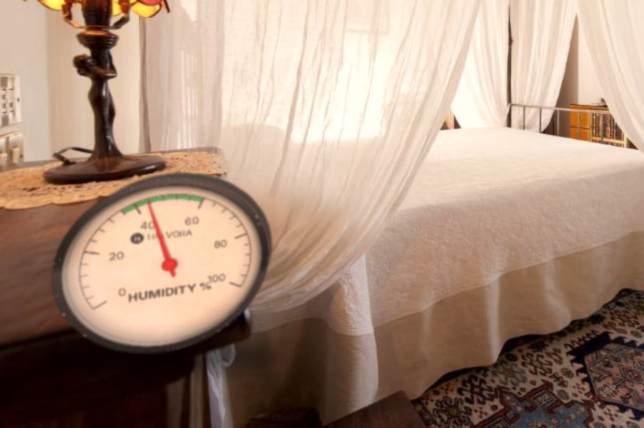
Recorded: 44 %
